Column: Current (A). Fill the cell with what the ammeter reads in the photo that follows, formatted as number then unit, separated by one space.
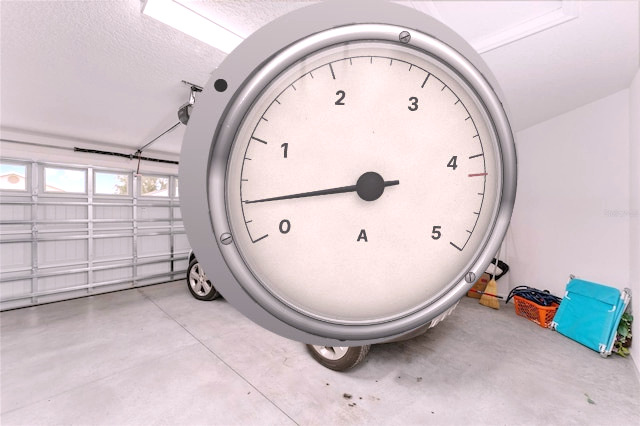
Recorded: 0.4 A
